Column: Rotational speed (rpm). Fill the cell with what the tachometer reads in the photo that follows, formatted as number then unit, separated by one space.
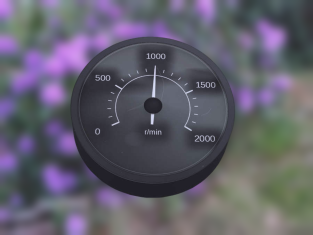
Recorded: 1000 rpm
